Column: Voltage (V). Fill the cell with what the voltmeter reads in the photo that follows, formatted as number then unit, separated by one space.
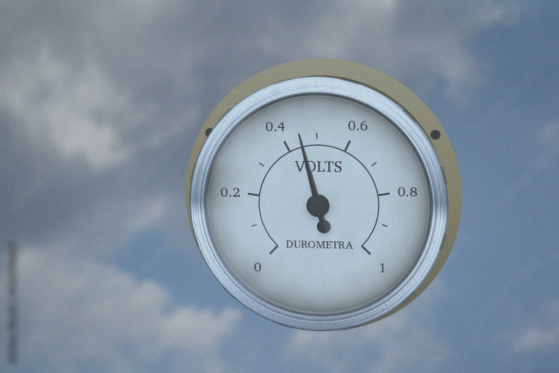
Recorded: 0.45 V
